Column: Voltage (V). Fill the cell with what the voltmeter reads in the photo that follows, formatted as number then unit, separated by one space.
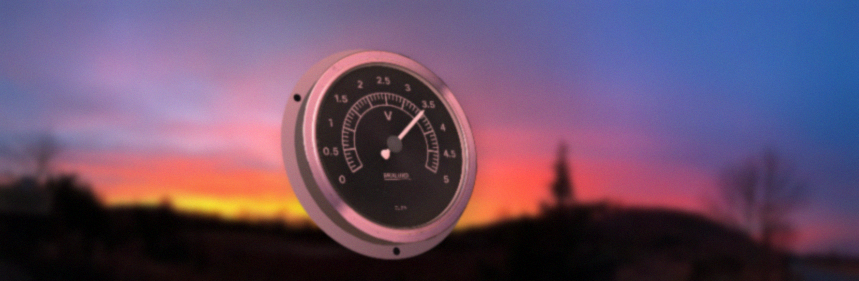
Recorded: 3.5 V
